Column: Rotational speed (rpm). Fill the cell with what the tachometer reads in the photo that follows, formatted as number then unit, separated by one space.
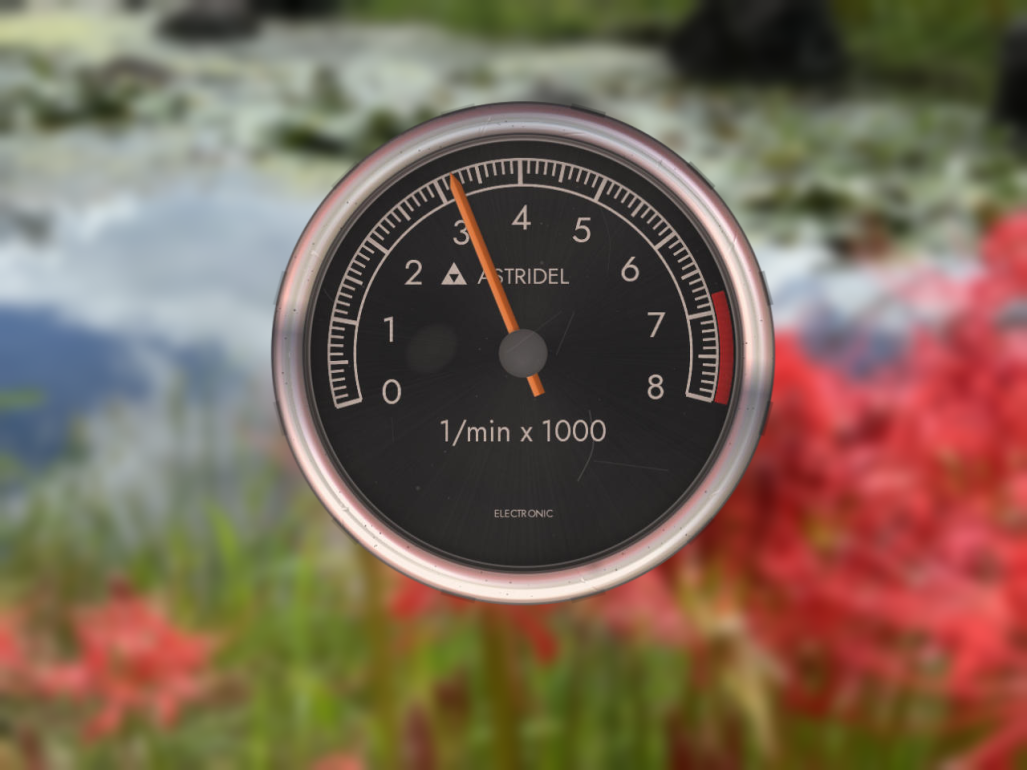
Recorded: 3200 rpm
